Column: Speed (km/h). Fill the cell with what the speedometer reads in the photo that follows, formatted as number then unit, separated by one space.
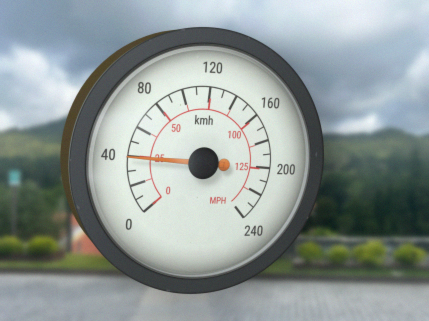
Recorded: 40 km/h
